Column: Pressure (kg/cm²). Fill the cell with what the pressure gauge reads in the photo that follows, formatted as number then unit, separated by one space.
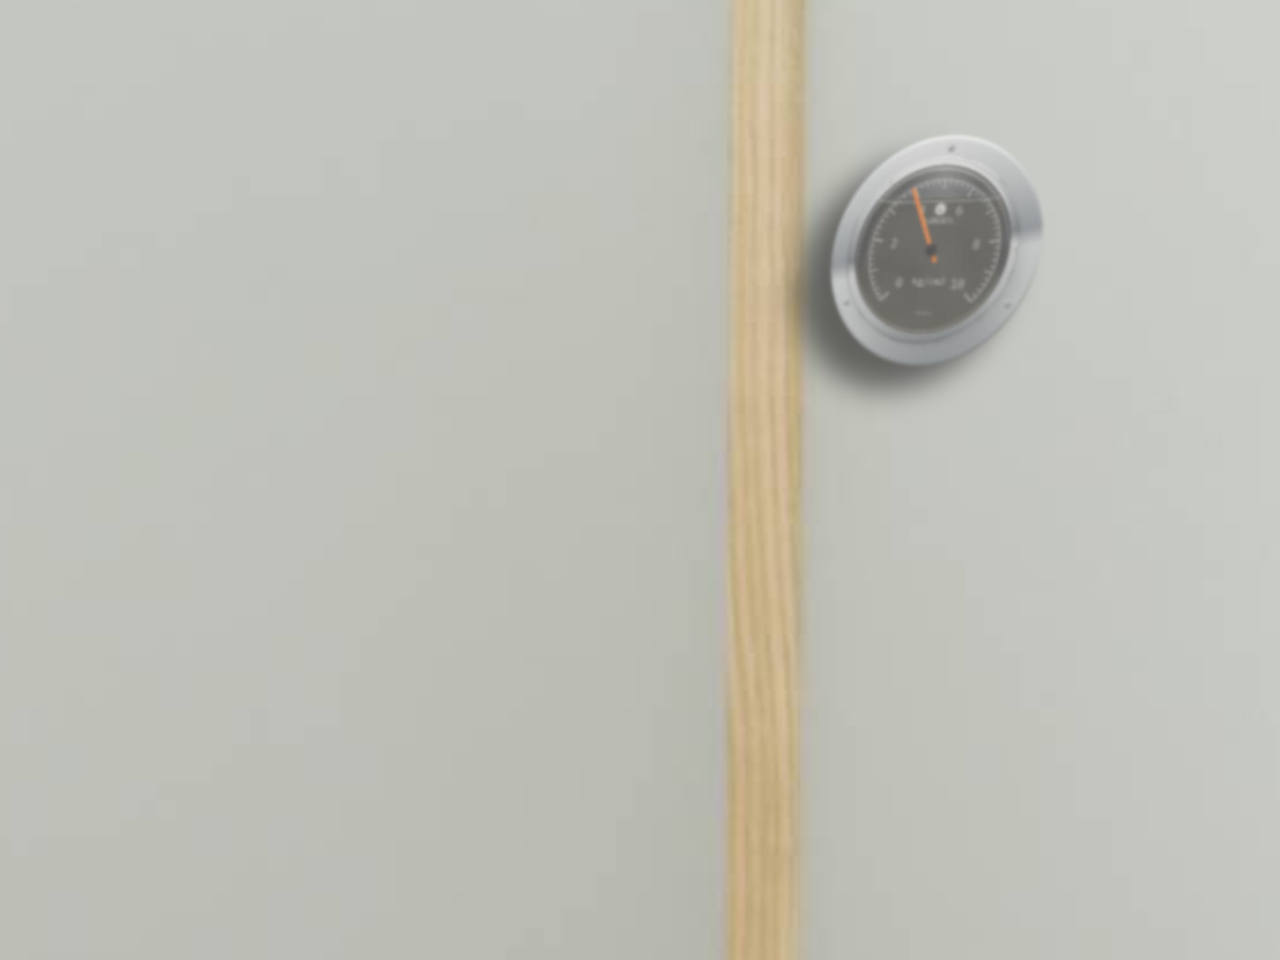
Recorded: 4 kg/cm²
